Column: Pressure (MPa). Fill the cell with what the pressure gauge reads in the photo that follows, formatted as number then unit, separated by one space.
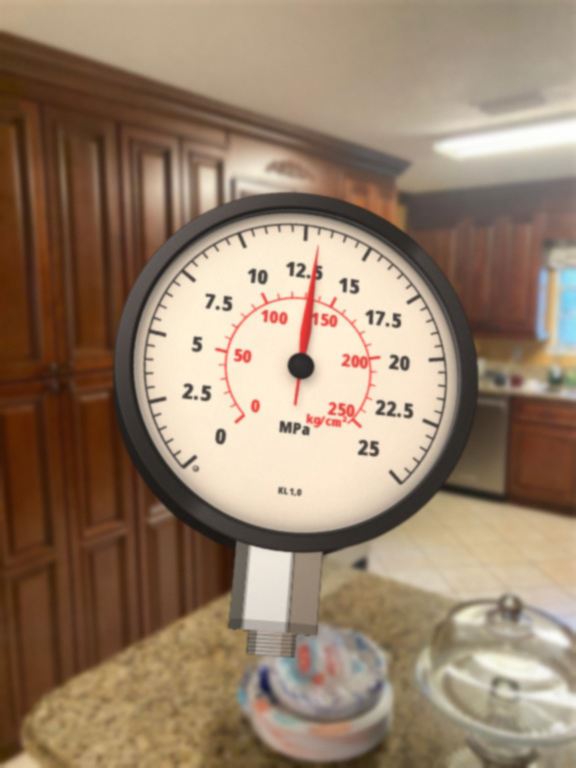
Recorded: 13 MPa
